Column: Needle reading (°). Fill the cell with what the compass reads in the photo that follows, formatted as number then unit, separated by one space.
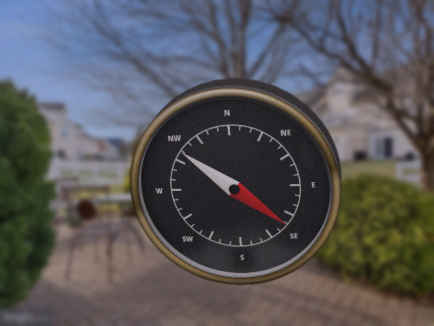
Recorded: 130 °
